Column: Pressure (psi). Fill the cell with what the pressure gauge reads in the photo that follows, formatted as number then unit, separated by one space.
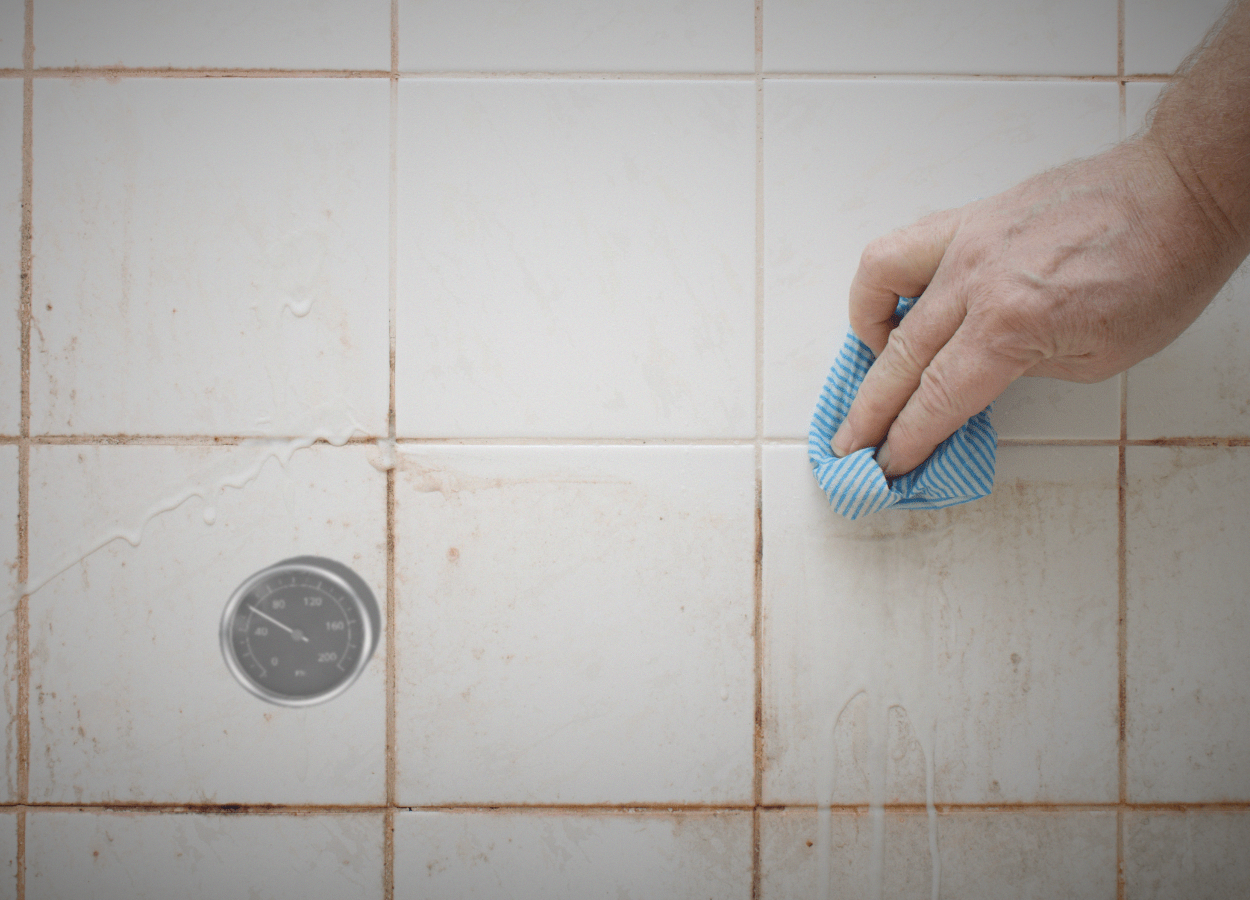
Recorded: 60 psi
